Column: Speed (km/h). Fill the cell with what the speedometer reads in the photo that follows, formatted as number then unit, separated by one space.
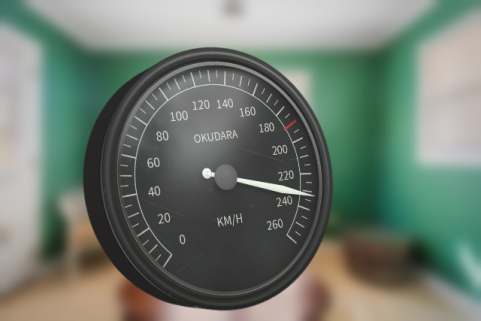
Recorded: 232.5 km/h
